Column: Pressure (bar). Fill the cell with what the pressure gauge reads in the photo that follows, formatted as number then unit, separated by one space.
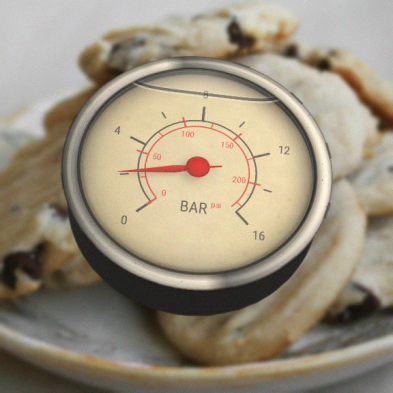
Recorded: 2 bar
